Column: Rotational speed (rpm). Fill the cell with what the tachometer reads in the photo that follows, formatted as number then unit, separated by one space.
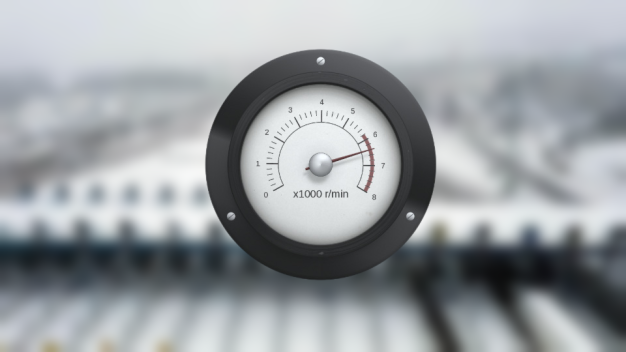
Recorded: 6400 rpm
